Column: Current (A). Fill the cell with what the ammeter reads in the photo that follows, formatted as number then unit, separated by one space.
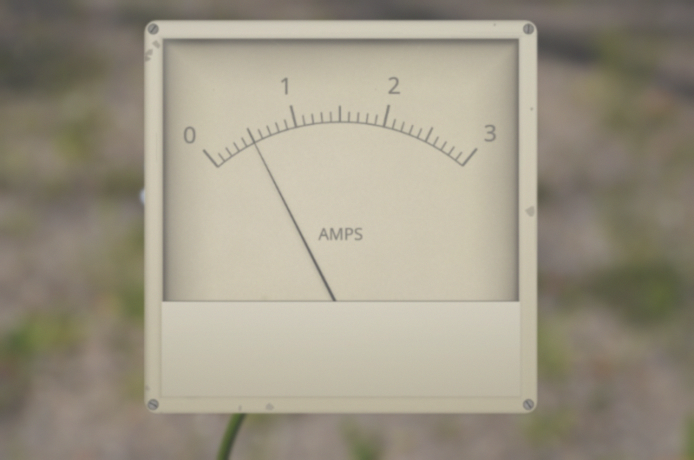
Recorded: 0.5 A
